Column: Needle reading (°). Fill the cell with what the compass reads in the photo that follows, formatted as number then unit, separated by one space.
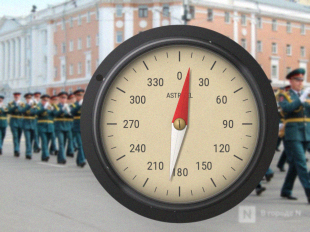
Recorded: 10 °
